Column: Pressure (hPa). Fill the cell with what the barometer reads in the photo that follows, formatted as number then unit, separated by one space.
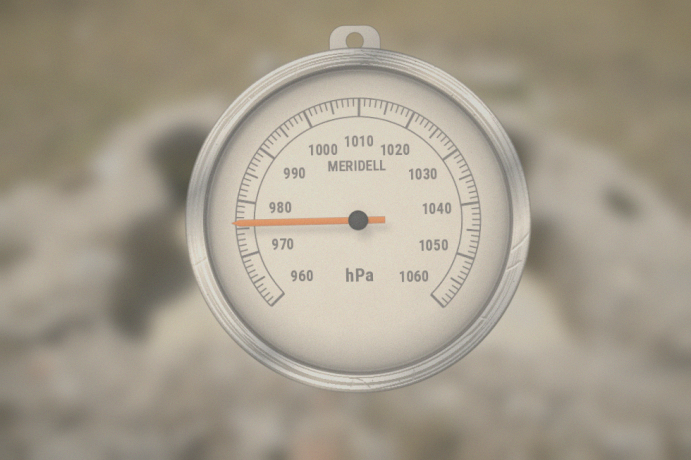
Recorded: 976 hPa
